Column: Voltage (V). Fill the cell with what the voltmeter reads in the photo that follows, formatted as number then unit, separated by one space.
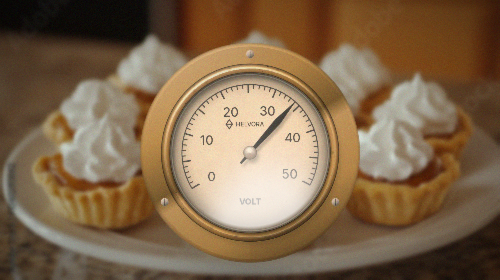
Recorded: 34 V
